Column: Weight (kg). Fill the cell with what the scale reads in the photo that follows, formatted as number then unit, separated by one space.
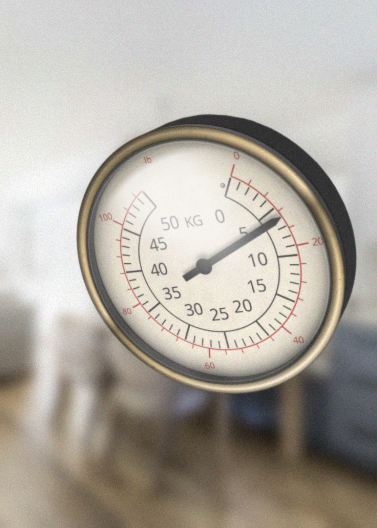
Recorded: 6 kg
